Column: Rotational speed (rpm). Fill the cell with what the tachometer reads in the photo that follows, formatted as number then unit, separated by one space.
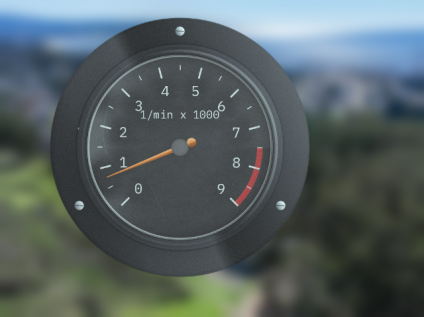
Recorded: 750 rpm
